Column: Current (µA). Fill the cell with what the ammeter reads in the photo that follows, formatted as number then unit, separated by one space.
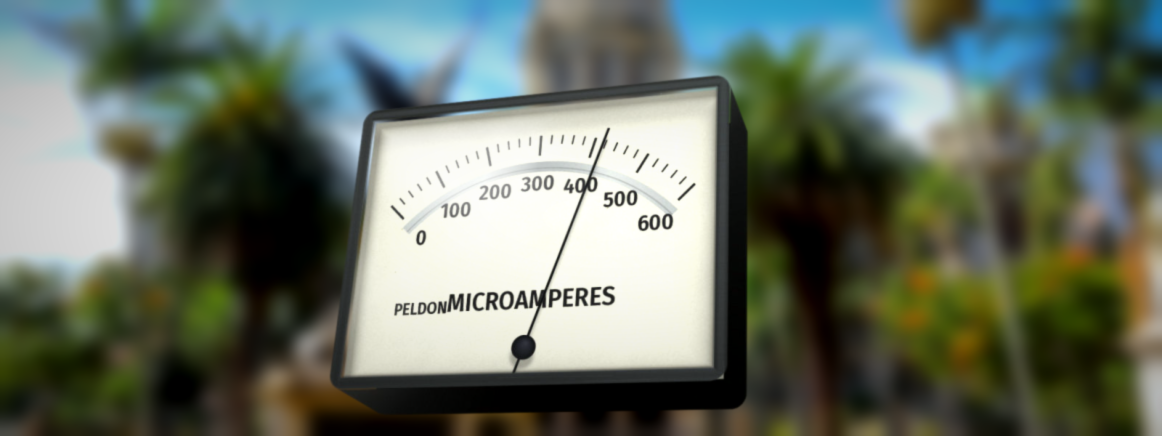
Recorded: 420 µA
